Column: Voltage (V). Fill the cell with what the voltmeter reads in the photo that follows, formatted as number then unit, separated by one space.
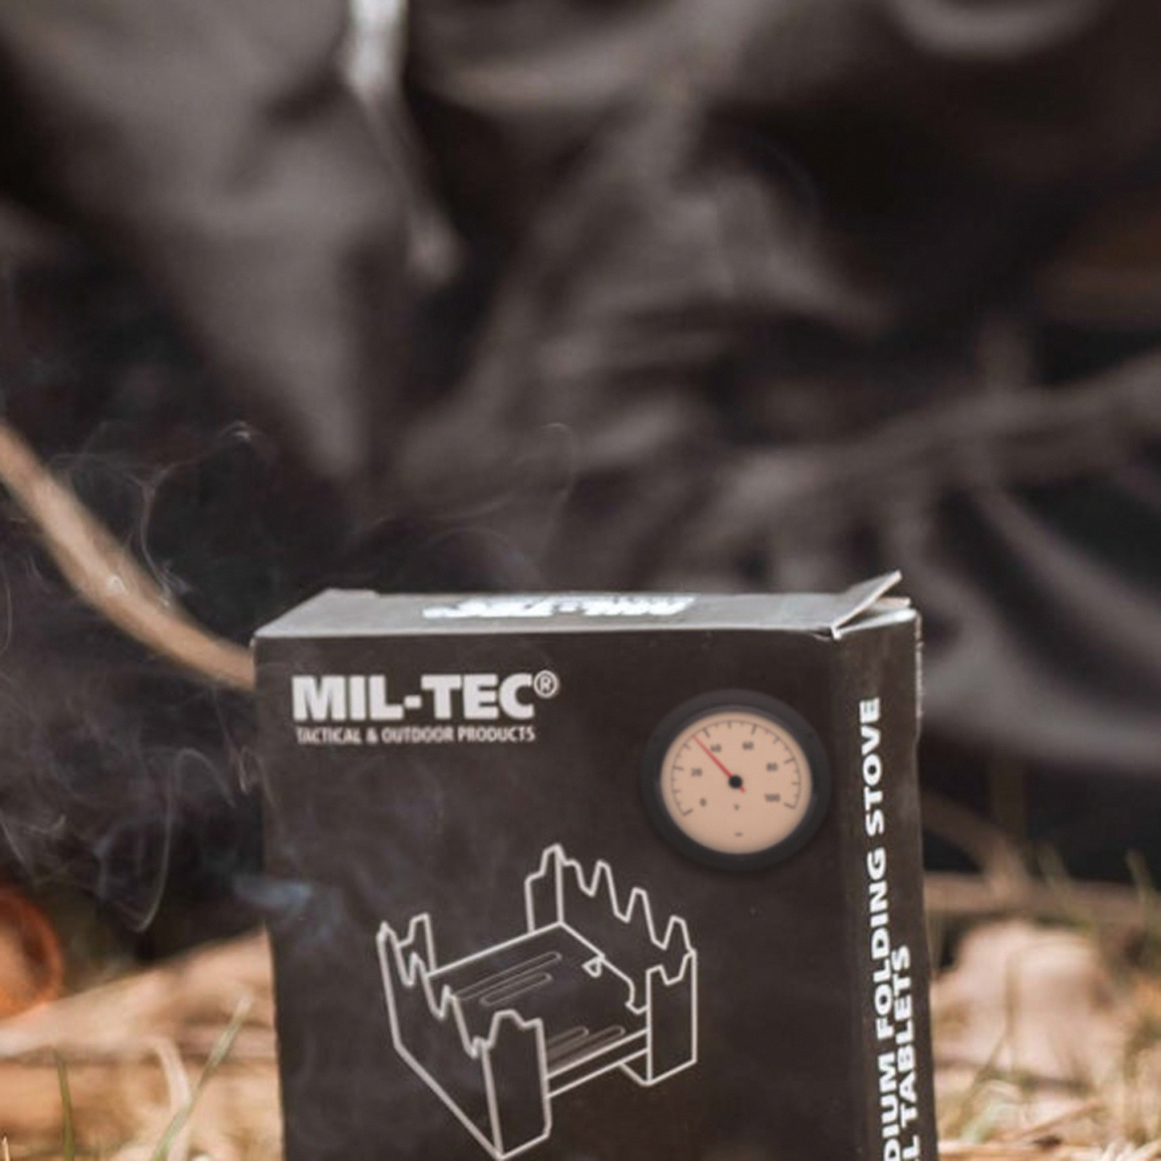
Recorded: 35 V
